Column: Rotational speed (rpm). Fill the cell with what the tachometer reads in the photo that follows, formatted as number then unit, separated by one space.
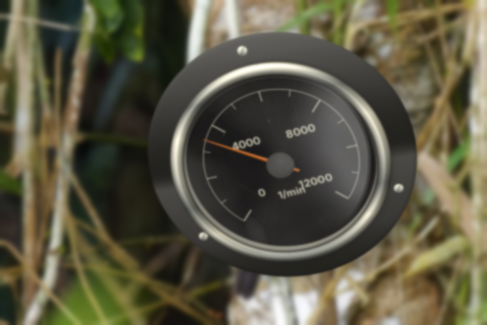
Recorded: 3500 rpm
